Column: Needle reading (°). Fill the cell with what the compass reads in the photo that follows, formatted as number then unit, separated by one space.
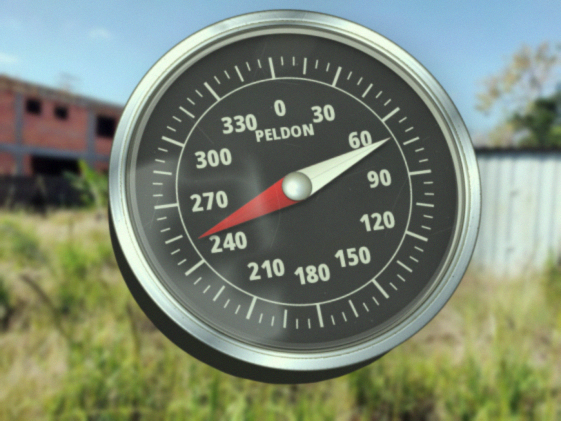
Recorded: 250 °
